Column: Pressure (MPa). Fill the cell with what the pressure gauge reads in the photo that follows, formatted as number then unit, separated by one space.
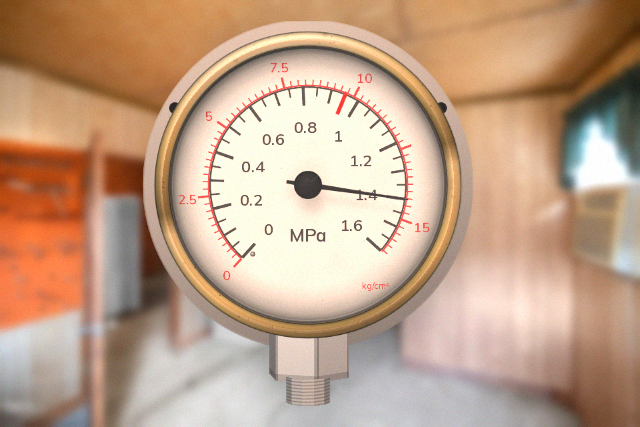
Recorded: 1.4 MPa
